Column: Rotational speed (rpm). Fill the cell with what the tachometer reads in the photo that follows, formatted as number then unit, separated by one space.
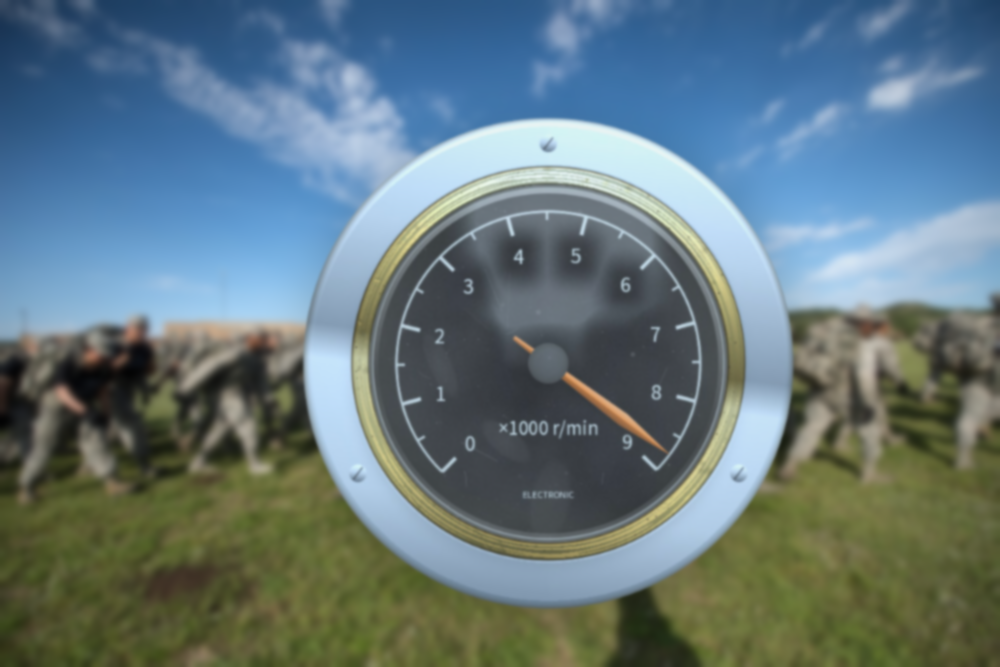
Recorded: 8750 rpm
